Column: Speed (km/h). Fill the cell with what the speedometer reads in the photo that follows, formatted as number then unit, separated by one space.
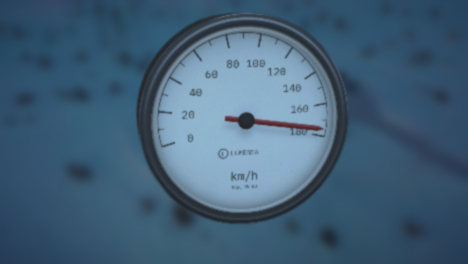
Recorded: 175 km/h
